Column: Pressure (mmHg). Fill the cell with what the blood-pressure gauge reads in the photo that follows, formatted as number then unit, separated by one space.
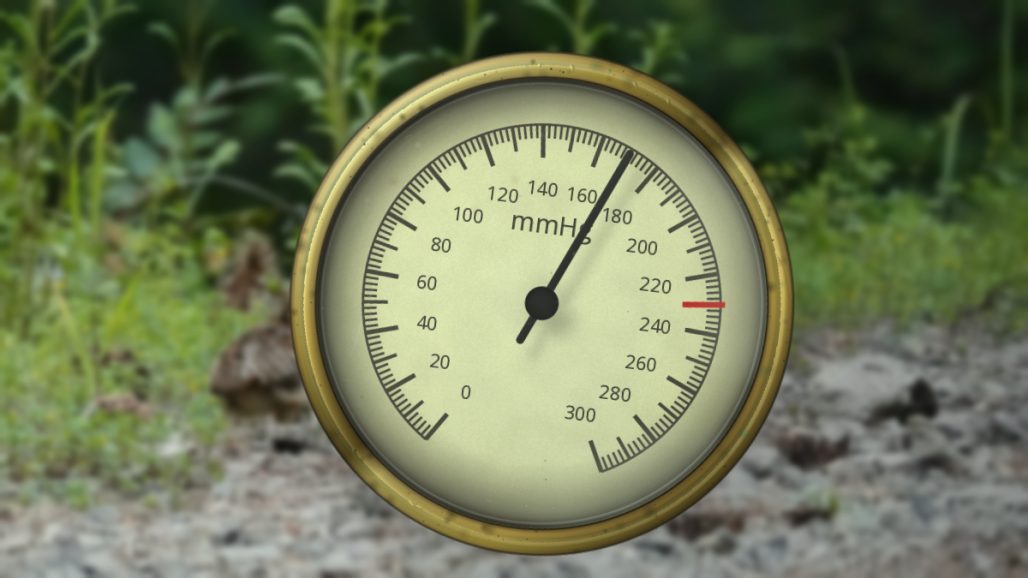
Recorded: 170 mmHg
